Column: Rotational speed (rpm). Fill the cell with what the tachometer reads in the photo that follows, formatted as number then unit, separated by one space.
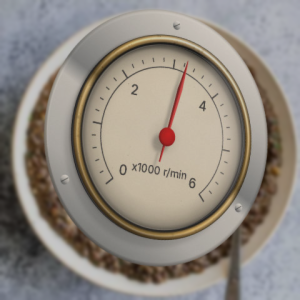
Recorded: 3200 rpm
